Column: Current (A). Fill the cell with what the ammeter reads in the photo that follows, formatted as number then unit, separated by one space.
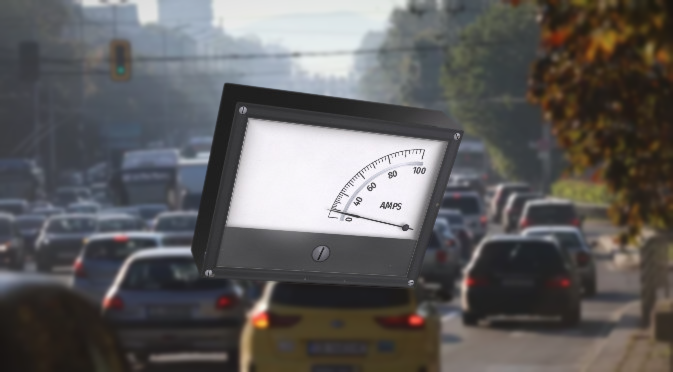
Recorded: 20 A
